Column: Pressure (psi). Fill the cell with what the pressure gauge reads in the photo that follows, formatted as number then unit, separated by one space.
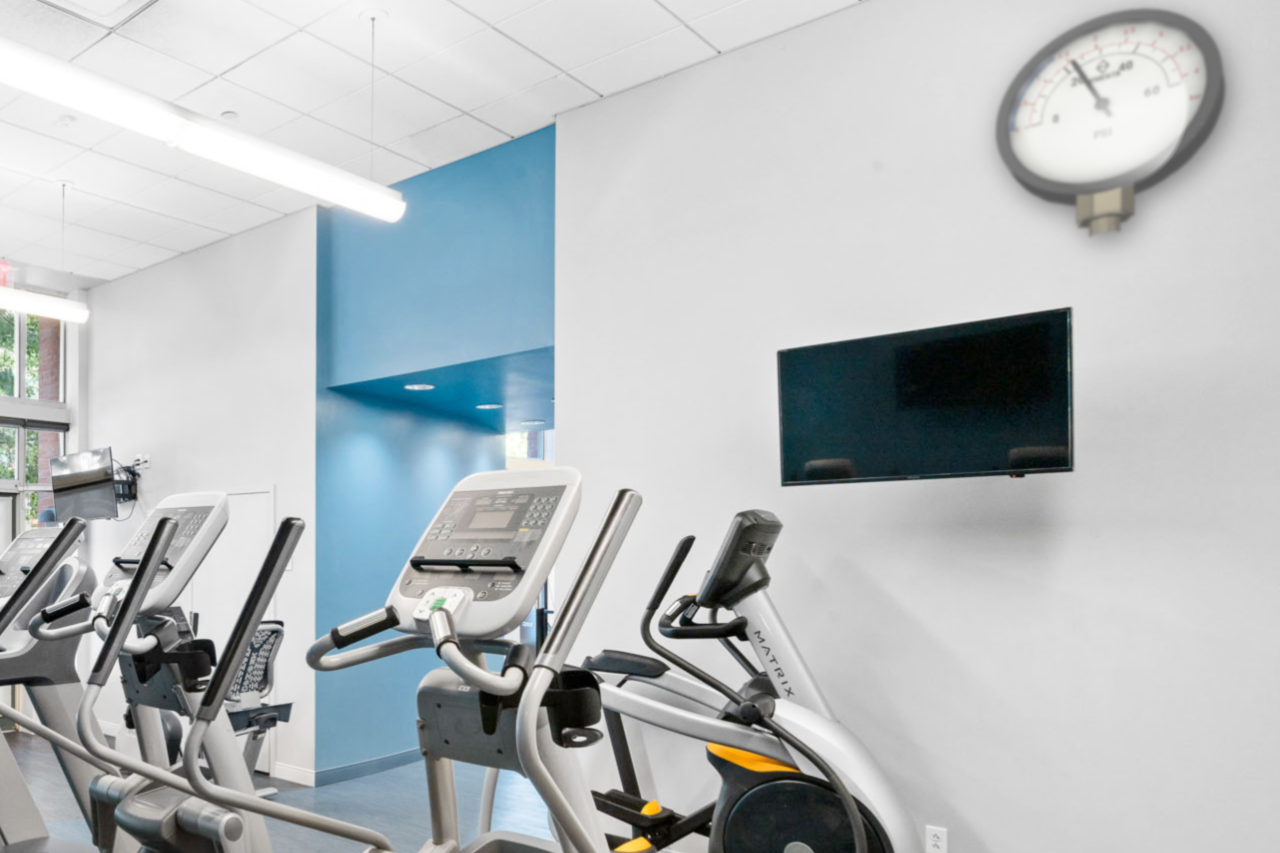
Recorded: 22.5 psi
